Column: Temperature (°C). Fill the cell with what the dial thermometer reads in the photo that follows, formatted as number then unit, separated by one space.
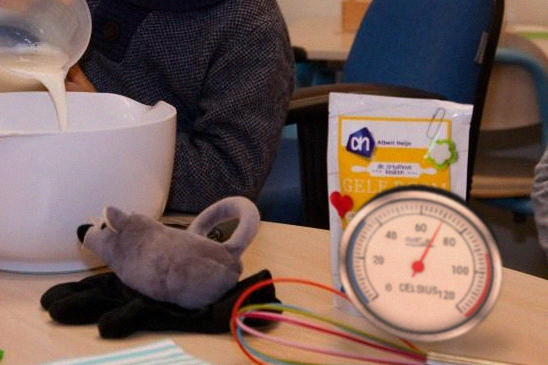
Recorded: 70 °C
